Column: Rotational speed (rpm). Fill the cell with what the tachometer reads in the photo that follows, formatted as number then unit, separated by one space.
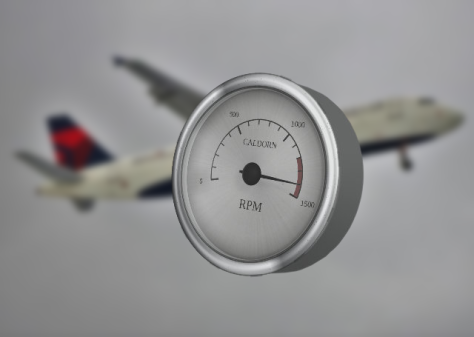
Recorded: 1400 rpm
